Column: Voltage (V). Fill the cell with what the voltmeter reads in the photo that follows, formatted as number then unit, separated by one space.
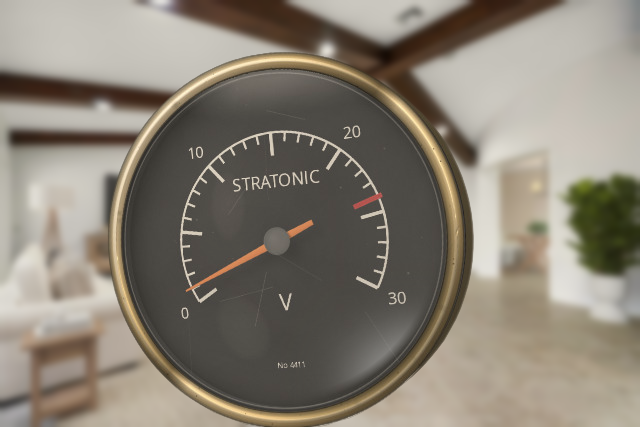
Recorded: 1 V
